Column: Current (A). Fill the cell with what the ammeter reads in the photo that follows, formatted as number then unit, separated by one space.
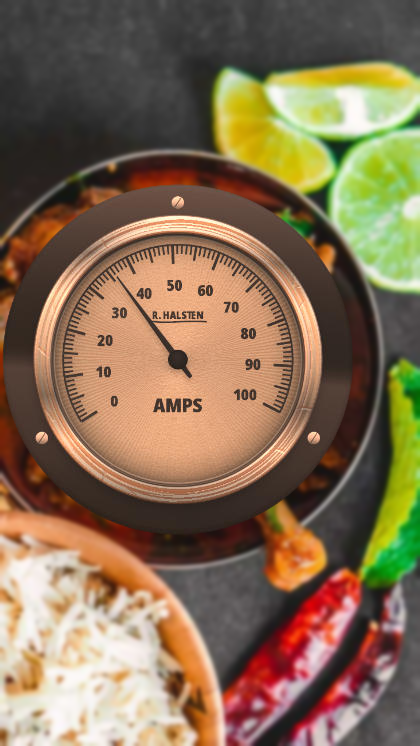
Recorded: 36 A
